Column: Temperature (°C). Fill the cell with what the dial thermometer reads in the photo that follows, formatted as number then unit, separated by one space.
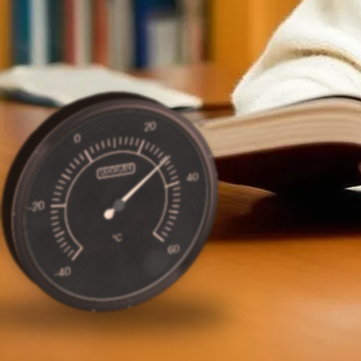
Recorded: 30 °C
